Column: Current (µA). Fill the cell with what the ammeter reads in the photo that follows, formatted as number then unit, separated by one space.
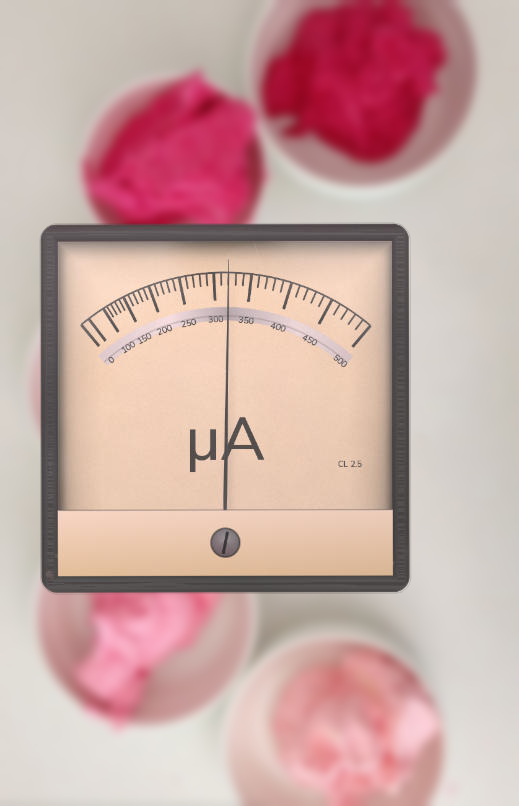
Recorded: 320 µA
